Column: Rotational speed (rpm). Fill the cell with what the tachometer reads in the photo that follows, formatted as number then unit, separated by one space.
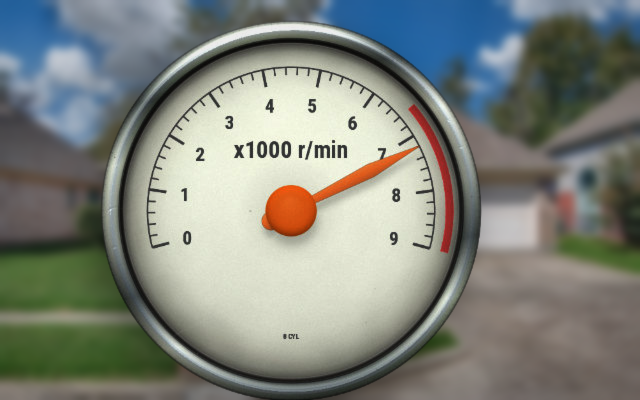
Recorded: 7200 rpm
